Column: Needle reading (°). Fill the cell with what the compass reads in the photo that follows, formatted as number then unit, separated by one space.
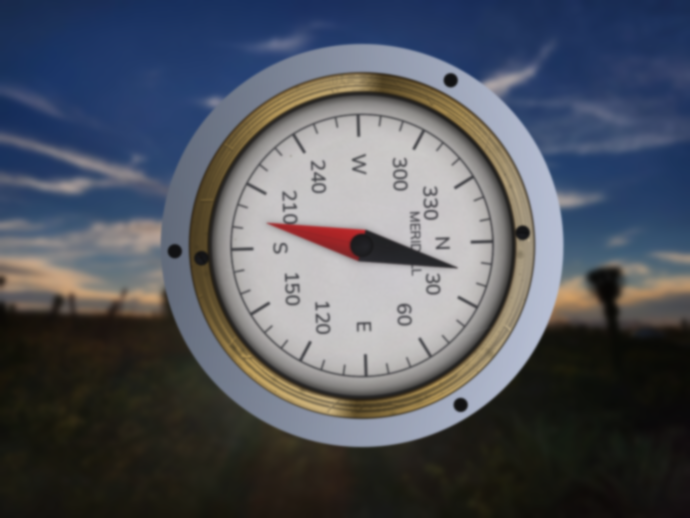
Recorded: 195 °
